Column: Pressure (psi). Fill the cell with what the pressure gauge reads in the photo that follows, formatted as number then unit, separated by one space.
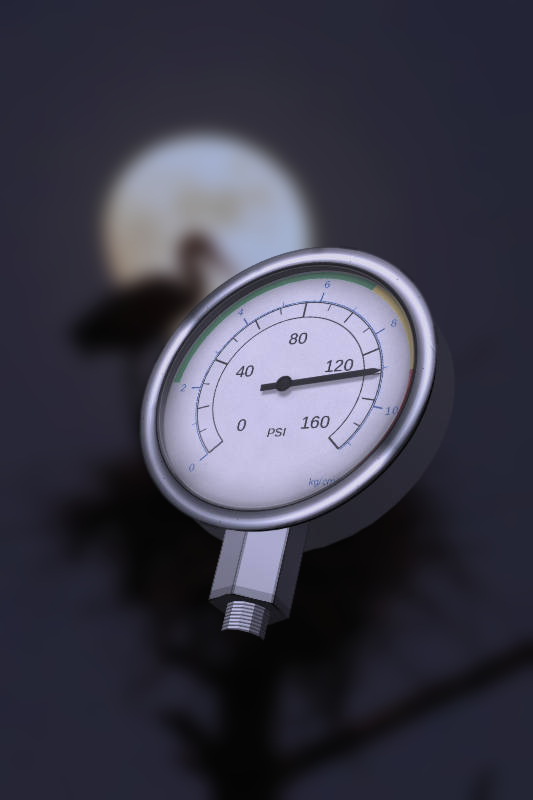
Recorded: 130 psi
